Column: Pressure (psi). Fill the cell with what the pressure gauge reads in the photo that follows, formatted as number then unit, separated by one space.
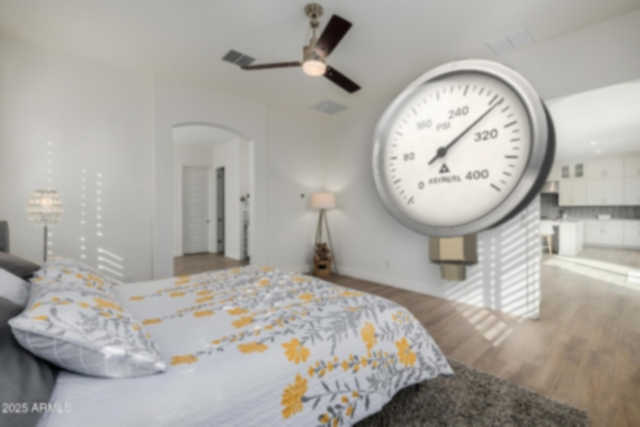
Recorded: 290 psi
